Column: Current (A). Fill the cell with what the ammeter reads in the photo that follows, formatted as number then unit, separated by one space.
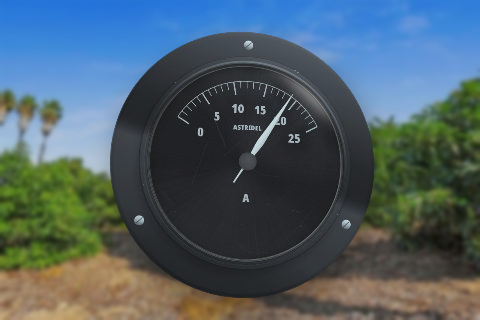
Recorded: 19 A
